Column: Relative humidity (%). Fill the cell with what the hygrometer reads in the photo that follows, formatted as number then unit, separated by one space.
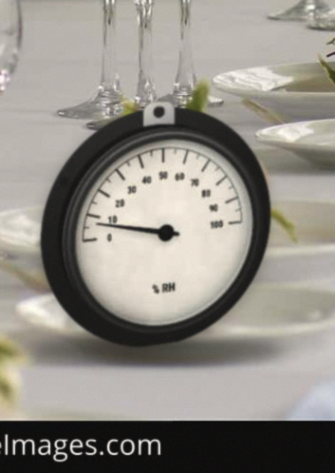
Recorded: 7.5 %
